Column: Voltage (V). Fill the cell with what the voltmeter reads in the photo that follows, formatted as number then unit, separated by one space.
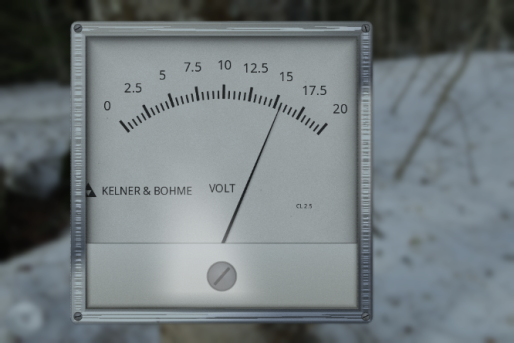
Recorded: 15.5 V
